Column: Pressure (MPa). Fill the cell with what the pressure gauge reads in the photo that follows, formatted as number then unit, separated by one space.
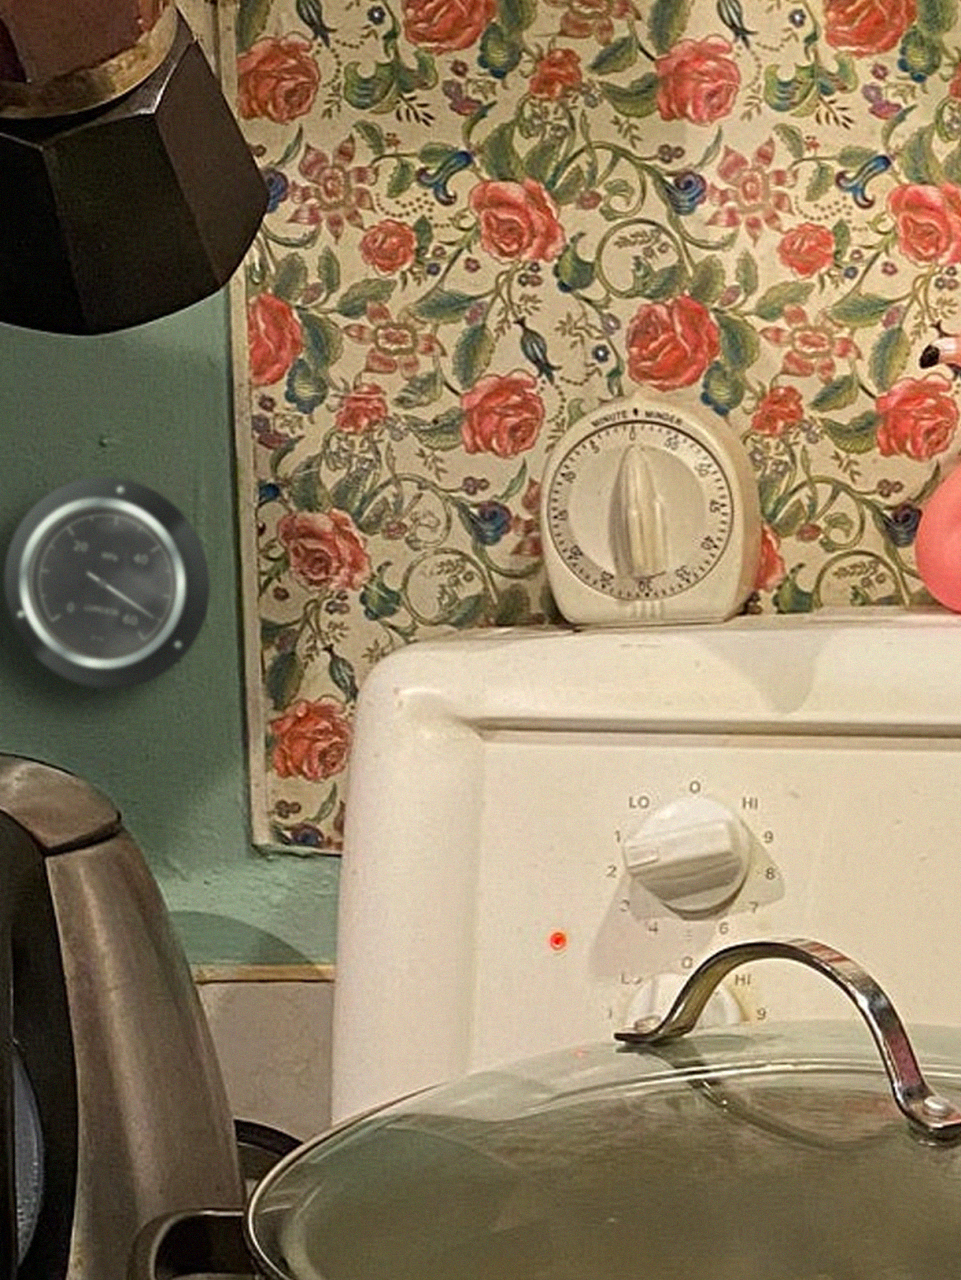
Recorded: 55 MPa
